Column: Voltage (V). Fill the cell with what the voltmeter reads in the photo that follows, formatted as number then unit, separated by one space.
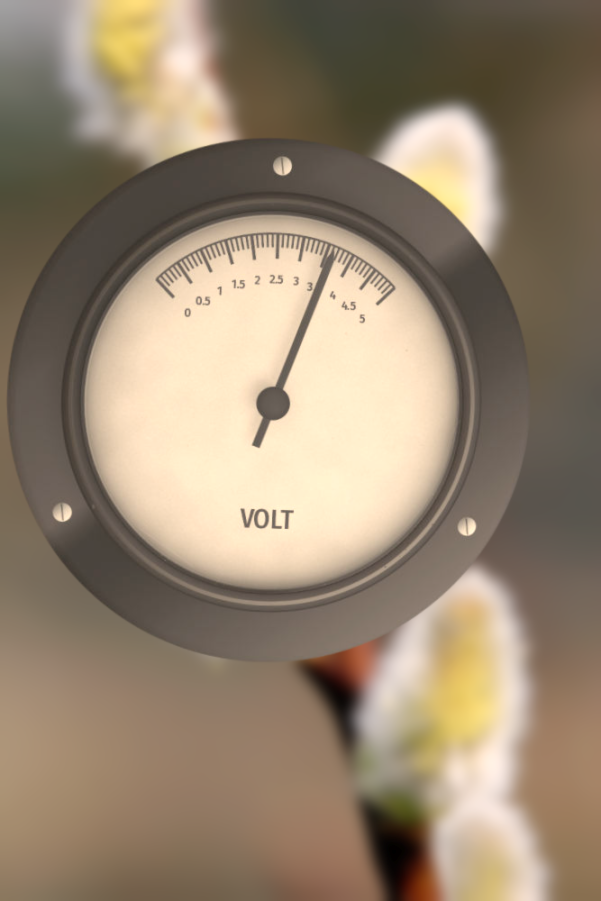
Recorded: 3.6 V
